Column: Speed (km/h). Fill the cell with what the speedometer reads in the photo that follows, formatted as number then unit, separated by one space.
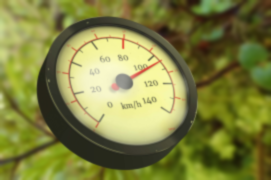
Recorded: 105 km/h
